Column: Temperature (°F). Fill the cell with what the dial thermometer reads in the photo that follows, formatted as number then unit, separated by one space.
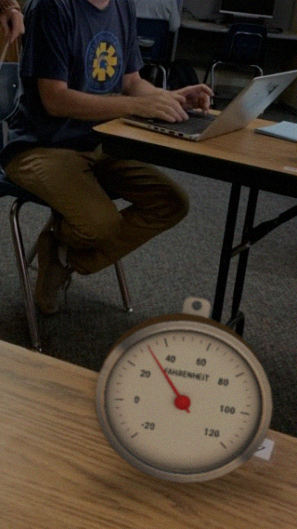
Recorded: 32 °F
